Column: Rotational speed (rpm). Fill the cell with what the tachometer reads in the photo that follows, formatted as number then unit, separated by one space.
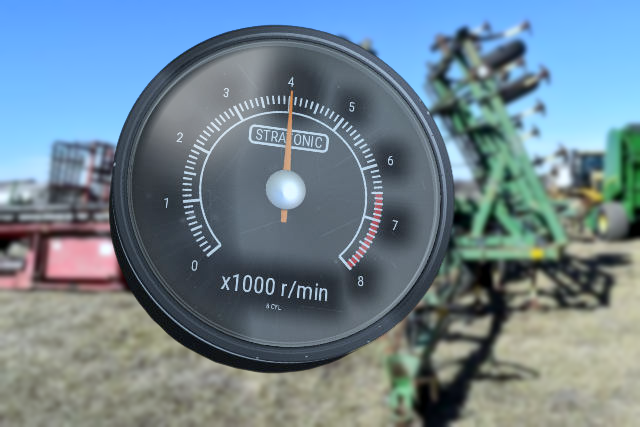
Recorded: 4000 rpm
